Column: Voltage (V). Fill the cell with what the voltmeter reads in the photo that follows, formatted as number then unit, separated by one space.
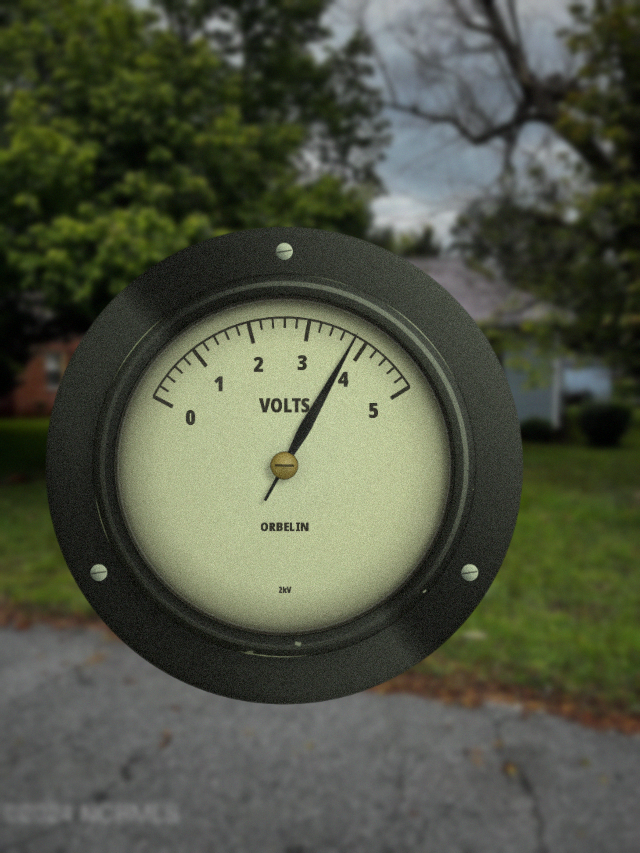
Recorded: 3.8 V
